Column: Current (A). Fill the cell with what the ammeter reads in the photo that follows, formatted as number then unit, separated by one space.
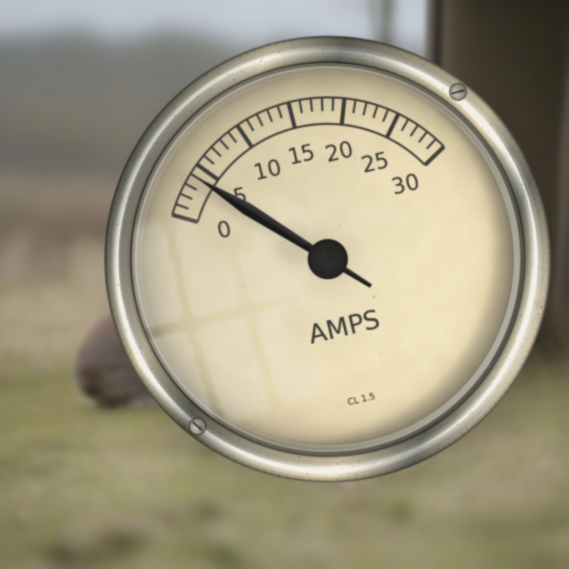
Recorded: 4 A
